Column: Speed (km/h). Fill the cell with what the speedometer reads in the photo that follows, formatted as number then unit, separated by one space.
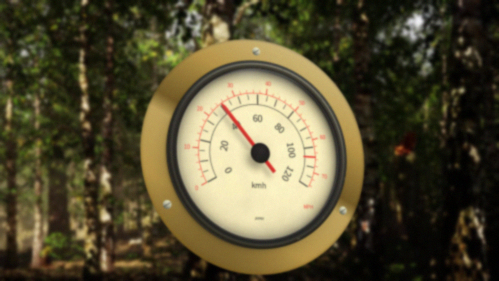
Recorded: 40 km/h
